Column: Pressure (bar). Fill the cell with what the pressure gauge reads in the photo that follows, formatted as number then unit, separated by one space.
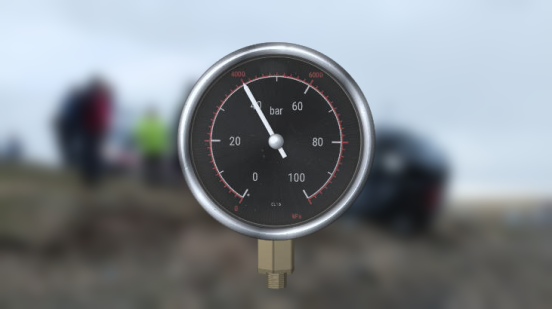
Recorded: 40 bar
